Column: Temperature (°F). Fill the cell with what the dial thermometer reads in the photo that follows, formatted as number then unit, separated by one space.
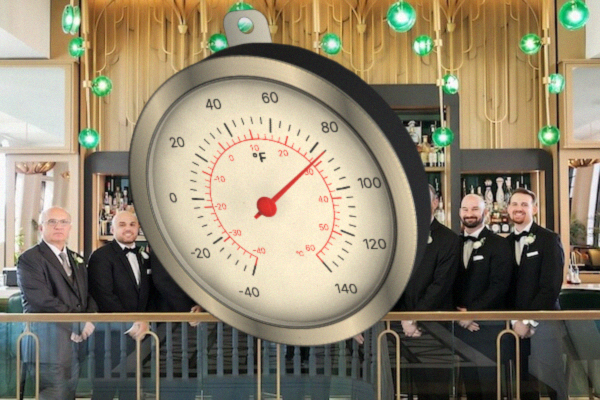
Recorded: 84 °F
